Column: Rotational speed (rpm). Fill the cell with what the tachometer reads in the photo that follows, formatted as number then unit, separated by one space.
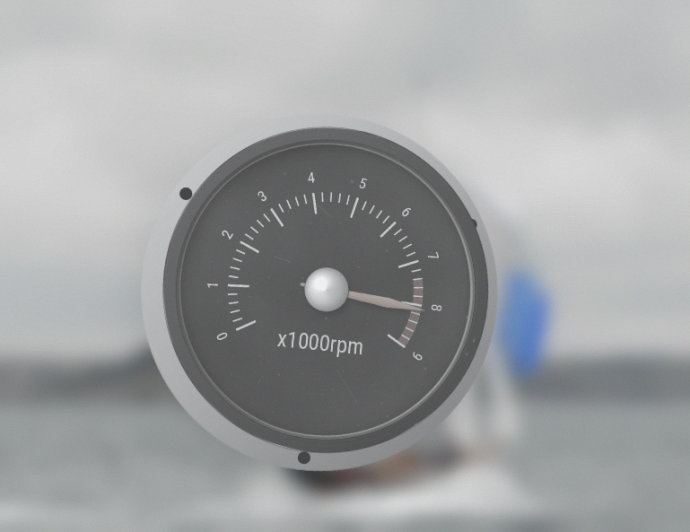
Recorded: 8100 rpm
